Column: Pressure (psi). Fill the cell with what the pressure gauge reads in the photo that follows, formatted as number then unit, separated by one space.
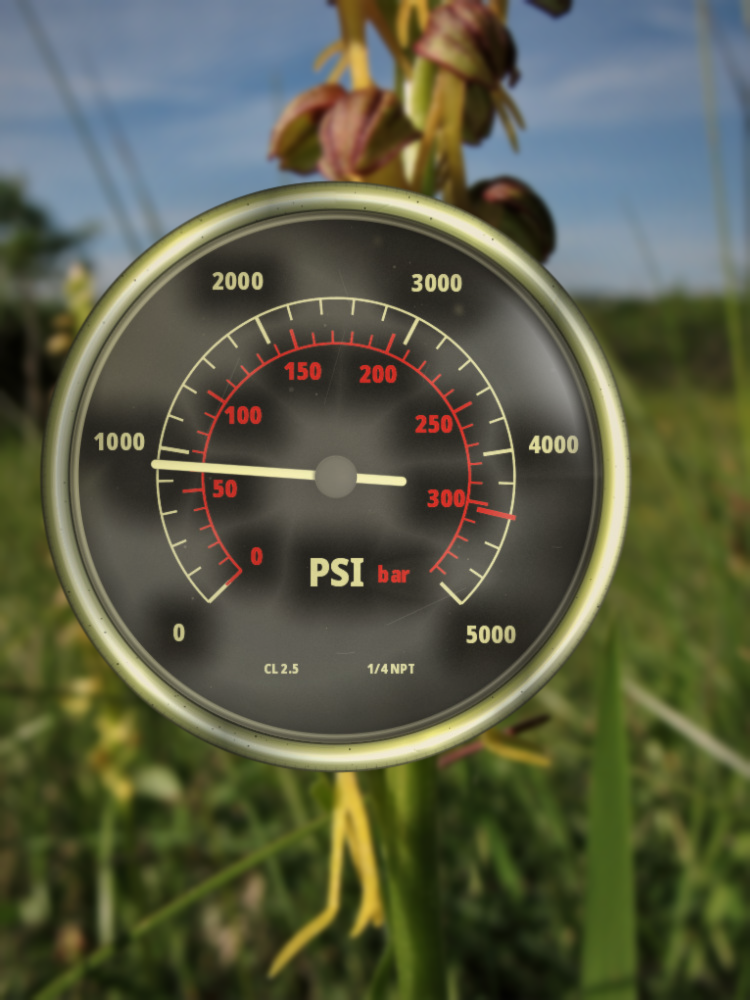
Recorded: 900 psi
